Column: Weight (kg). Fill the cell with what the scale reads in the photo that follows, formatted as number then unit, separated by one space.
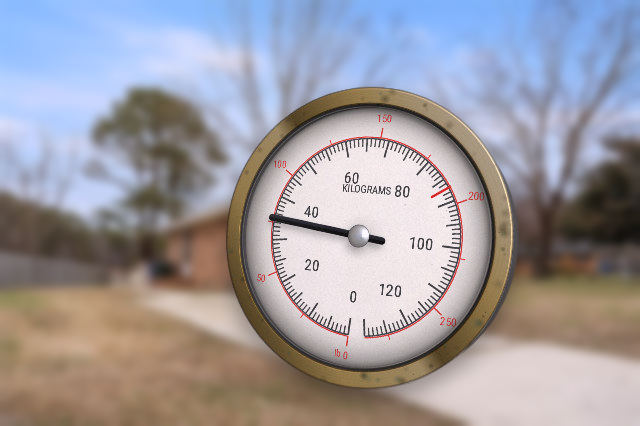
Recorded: 35 kg
